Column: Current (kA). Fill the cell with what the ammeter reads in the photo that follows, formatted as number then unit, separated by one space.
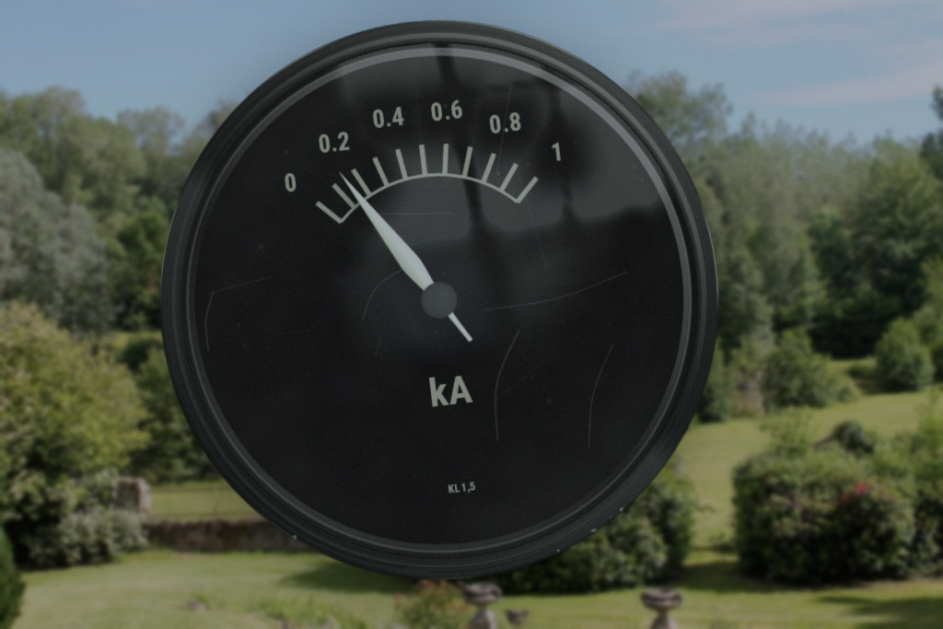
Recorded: 0.15 kA
